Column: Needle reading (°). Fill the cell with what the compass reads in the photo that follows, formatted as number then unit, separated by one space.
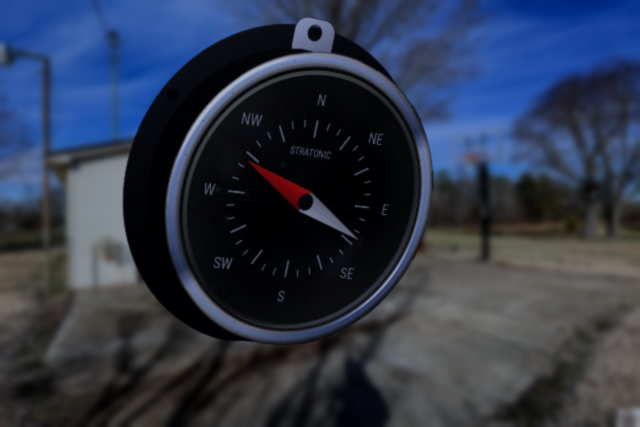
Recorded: 295 °
